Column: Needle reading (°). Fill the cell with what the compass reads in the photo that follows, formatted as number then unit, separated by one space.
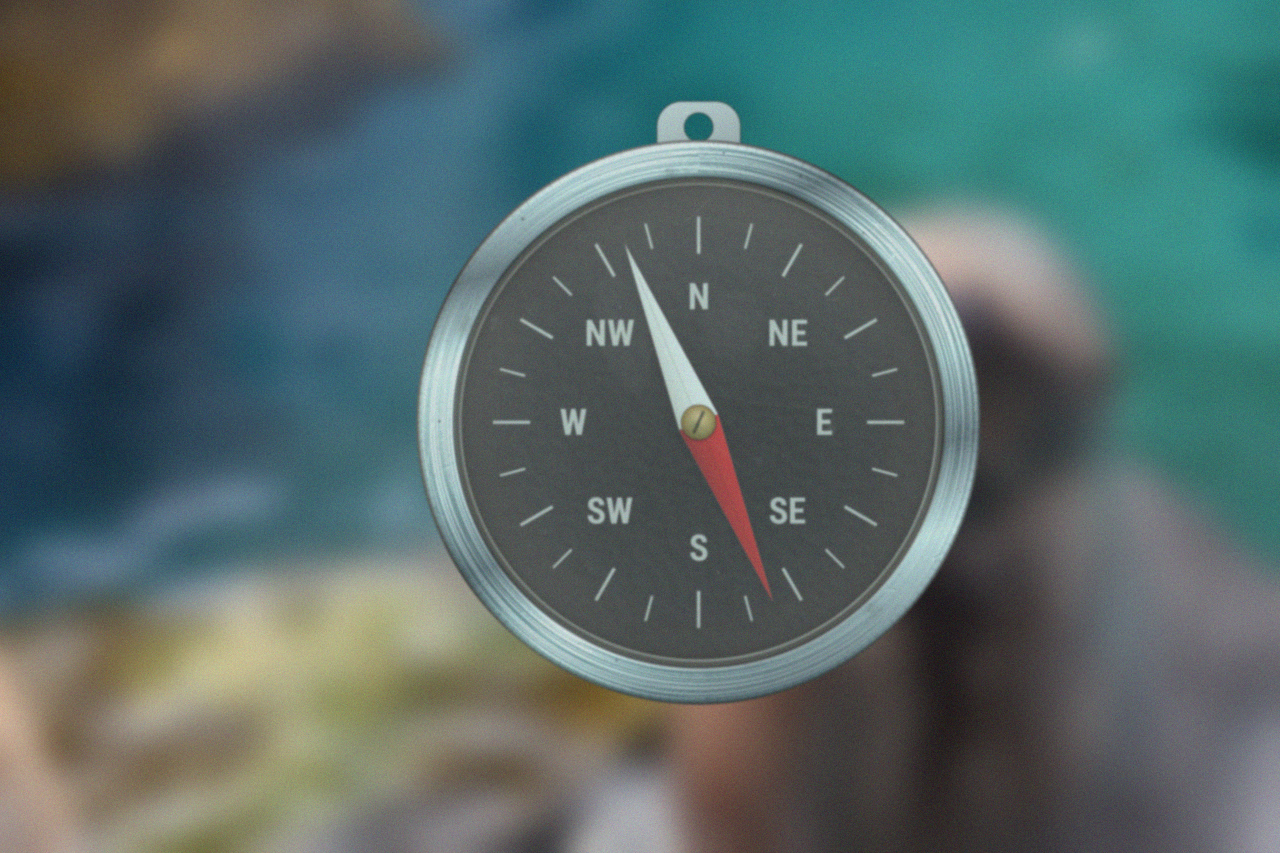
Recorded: 157.5 °
